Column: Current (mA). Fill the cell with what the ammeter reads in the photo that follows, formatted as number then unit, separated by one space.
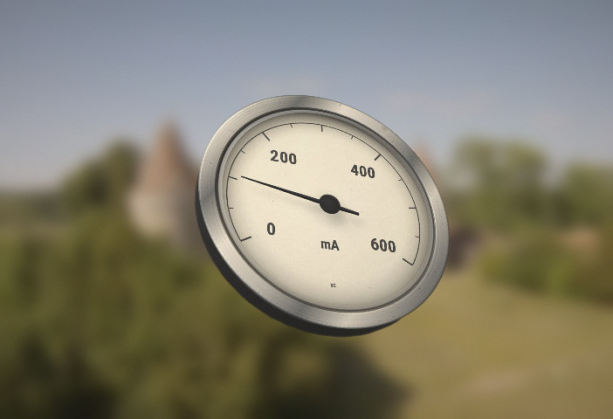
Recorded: 100 mA
